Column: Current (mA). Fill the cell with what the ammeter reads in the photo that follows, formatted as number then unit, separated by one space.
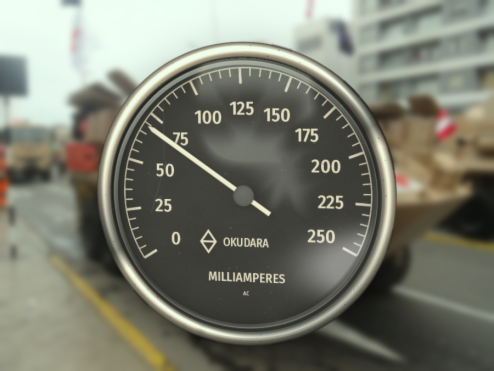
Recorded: 70 mA
